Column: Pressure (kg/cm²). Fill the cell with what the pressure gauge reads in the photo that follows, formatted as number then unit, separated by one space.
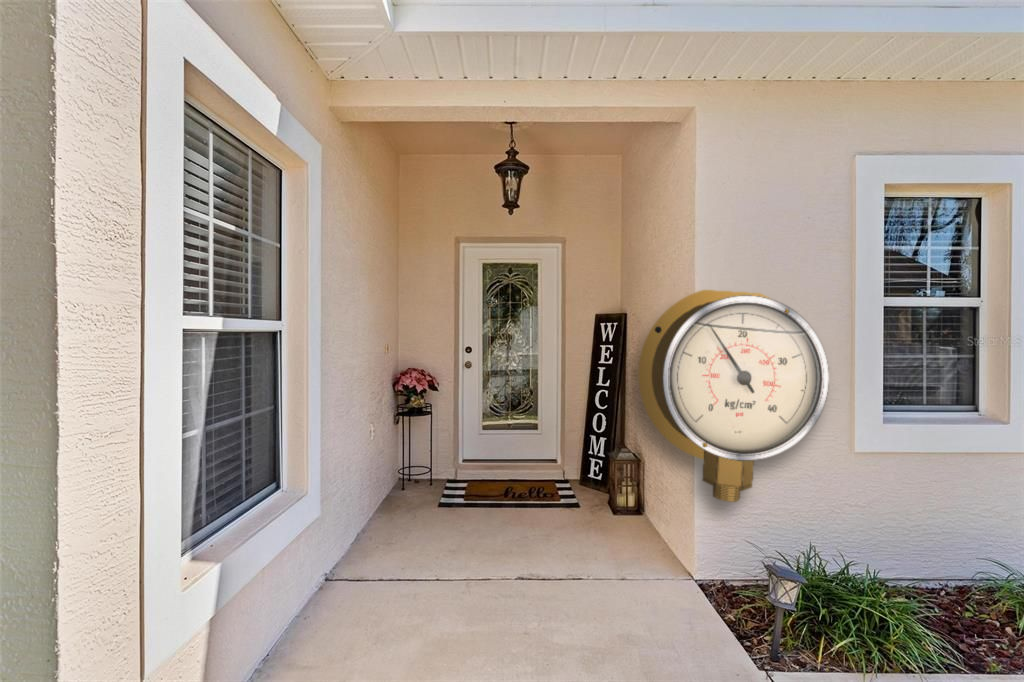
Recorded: 15 kg/cm²
